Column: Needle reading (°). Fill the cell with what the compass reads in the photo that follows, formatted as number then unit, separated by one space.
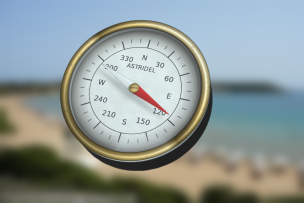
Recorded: 115 °
